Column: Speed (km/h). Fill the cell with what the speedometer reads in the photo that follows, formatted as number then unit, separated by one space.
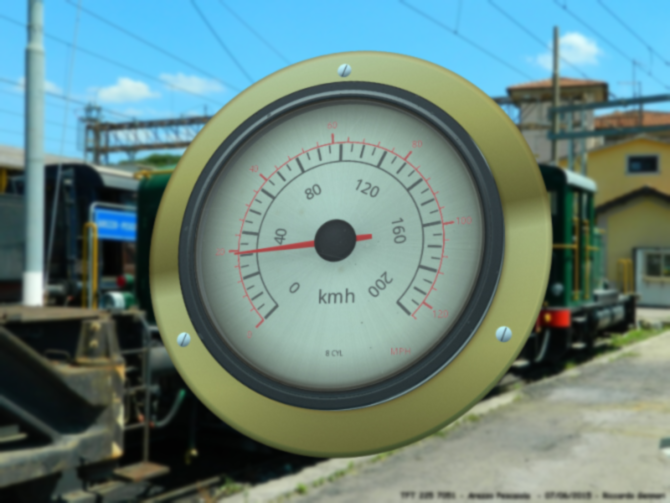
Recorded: 30 km/h
